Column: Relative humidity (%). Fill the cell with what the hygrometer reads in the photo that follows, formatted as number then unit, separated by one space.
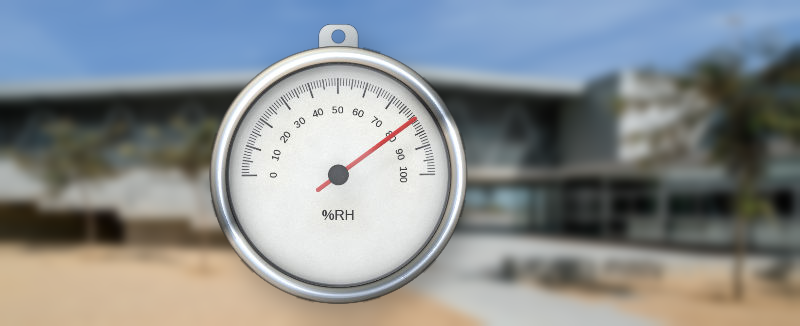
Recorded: 80 %
